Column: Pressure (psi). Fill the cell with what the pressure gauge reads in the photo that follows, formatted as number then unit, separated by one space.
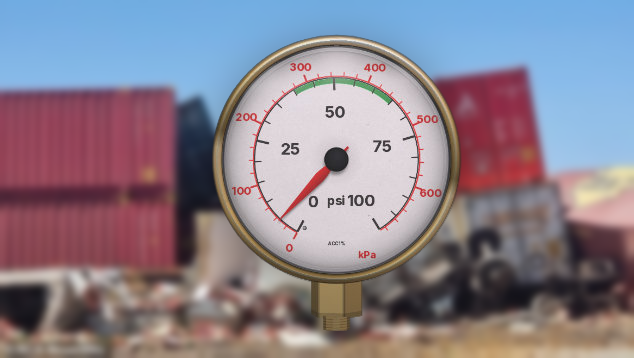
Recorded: 5 psi
